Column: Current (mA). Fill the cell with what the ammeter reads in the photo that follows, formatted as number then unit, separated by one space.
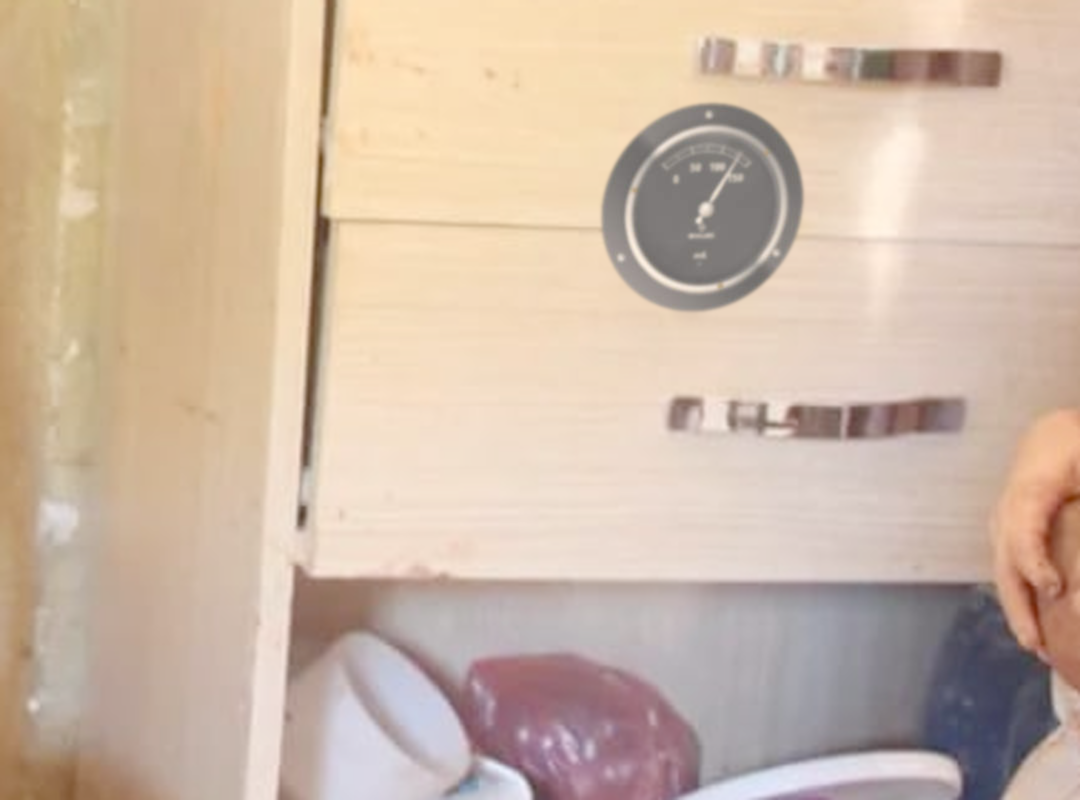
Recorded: 125 mA
